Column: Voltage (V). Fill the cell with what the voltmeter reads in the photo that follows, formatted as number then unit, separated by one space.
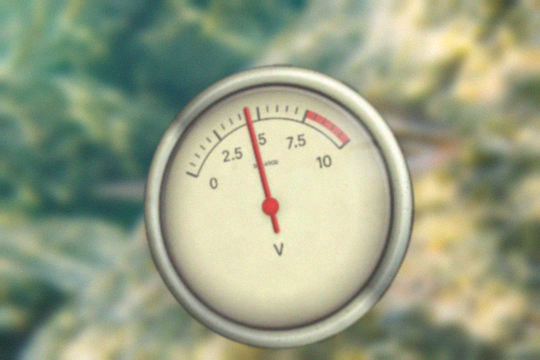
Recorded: 4.5 V
